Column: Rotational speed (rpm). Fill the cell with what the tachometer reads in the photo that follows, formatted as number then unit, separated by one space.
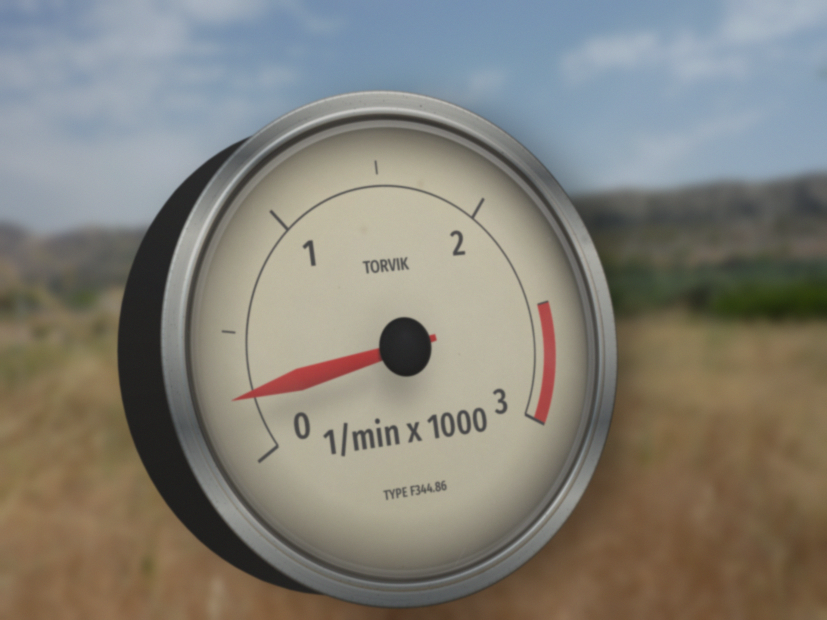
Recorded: 250 rpm
